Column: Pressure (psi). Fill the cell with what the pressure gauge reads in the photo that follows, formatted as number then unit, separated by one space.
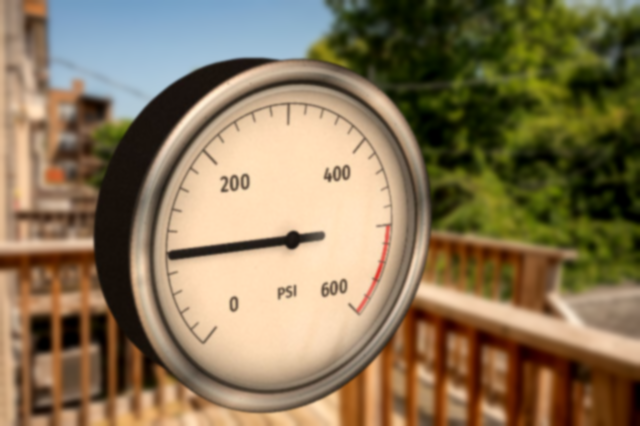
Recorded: 100 psi
